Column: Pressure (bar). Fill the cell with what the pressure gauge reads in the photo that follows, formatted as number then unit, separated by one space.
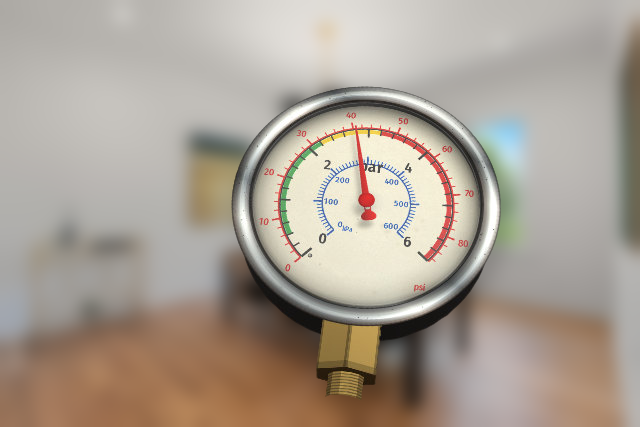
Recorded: 2.8 bar
